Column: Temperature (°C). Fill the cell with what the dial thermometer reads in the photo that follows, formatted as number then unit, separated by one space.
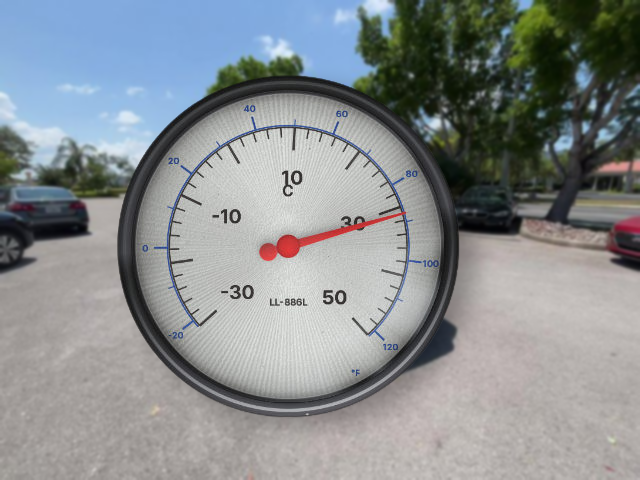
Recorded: 31 °C
